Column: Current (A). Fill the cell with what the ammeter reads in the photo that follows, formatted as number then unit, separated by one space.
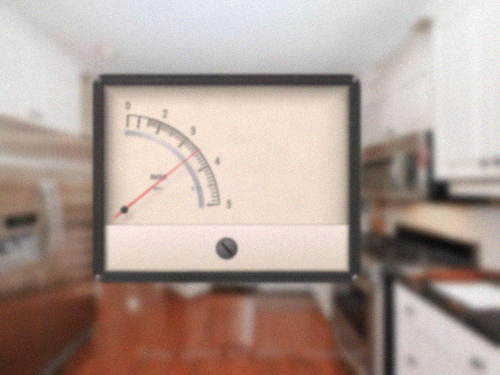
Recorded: 3.5 A
